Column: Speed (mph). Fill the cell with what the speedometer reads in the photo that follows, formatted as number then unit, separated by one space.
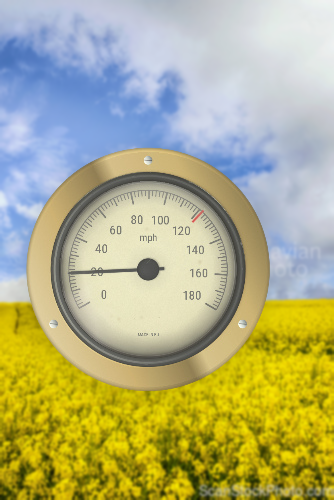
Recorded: 20 mph
